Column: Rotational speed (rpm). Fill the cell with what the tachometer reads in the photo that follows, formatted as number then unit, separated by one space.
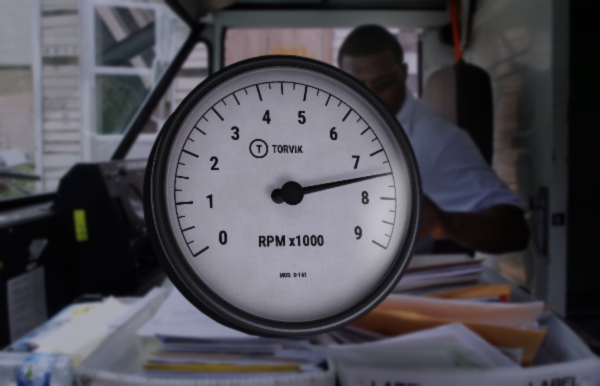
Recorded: 7500 rpm
